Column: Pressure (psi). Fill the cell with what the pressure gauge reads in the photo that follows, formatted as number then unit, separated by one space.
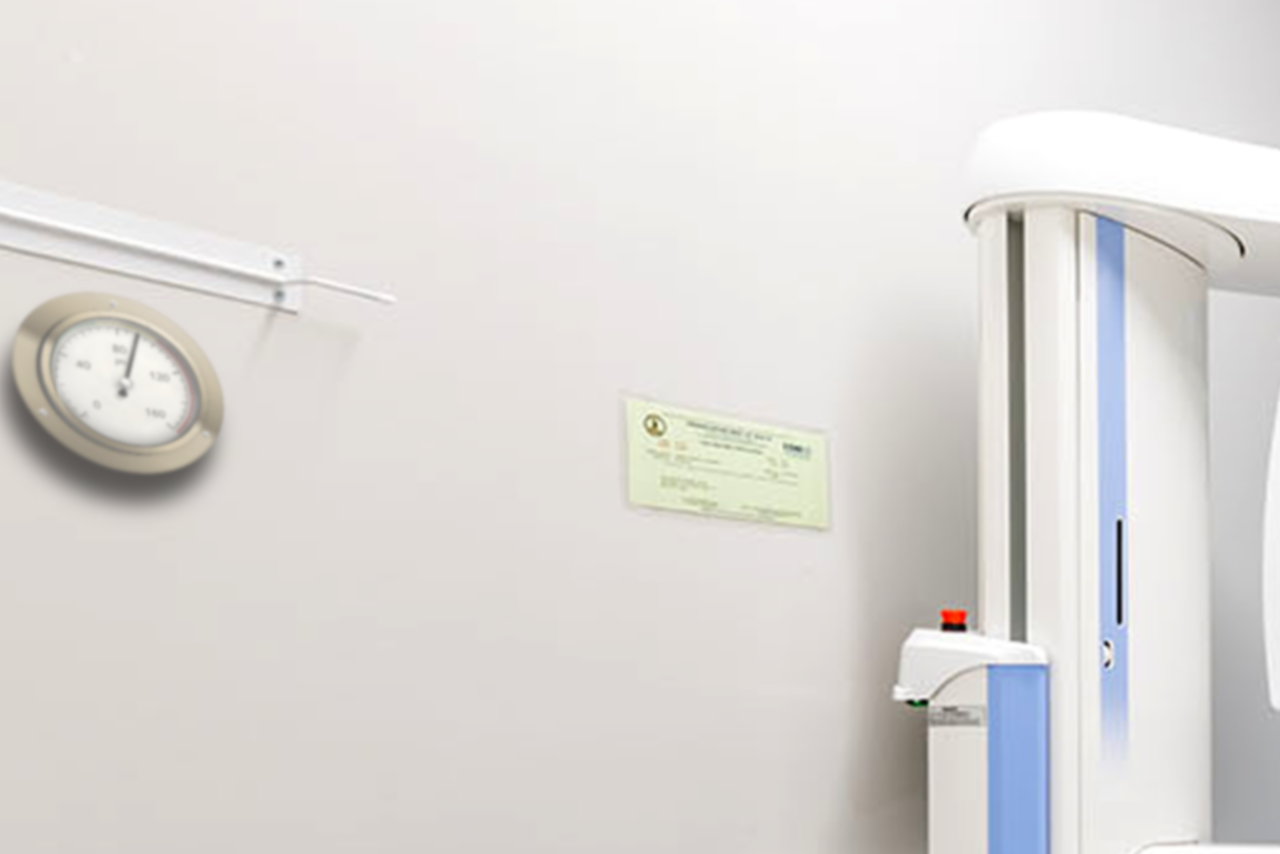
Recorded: 90 psi
